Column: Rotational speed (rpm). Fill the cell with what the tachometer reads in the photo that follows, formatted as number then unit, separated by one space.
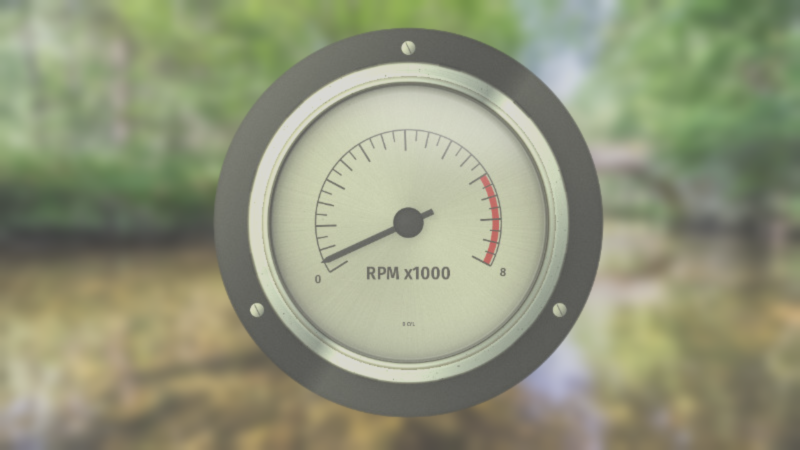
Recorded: 250 rpm
